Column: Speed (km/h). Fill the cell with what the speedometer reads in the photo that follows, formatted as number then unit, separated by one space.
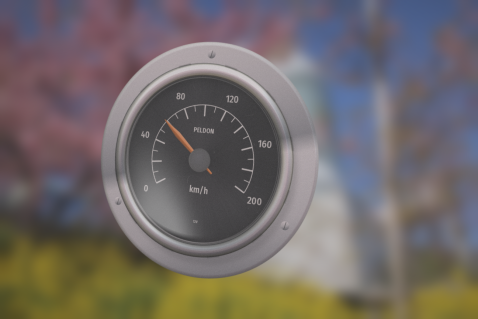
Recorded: 60 km/h
